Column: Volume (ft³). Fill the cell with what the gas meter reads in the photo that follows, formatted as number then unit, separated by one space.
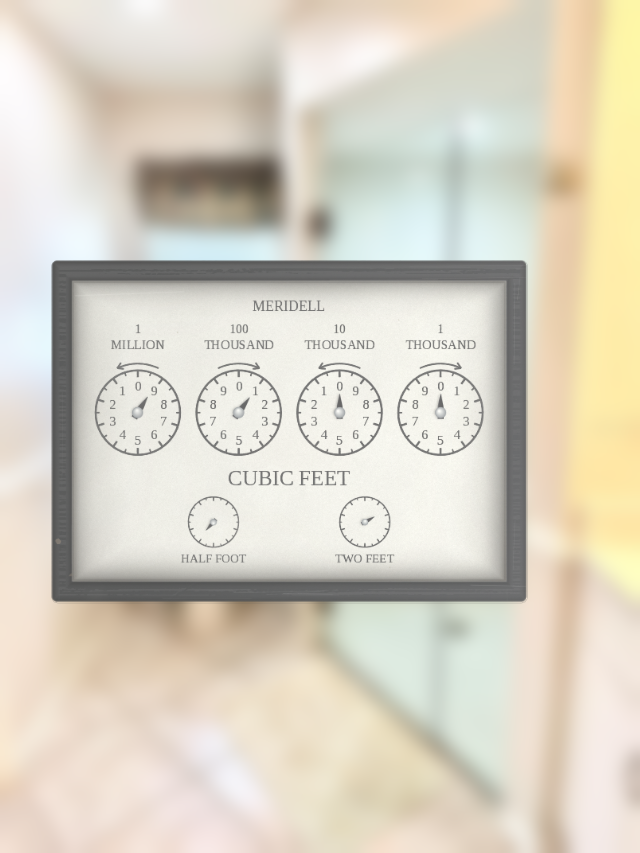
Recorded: 910000 ft³
